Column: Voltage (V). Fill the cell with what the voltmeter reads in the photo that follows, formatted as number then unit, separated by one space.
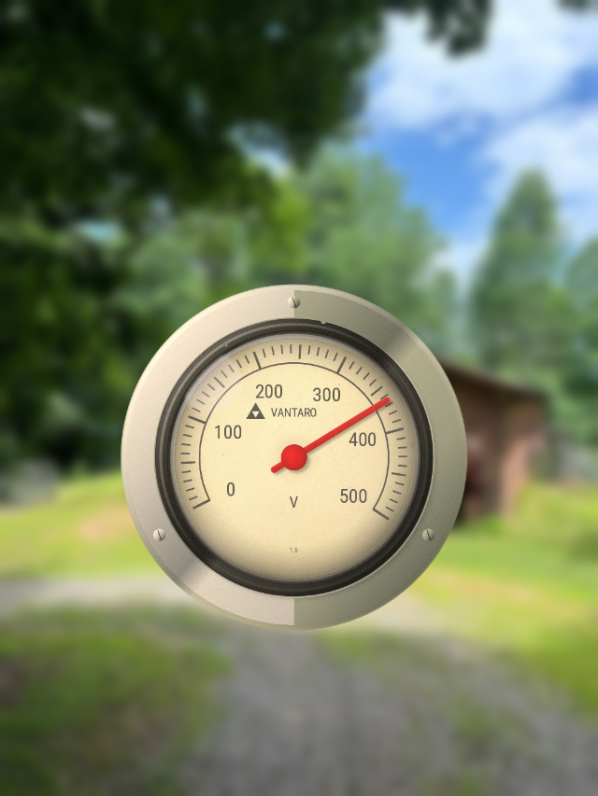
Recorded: 365 V
